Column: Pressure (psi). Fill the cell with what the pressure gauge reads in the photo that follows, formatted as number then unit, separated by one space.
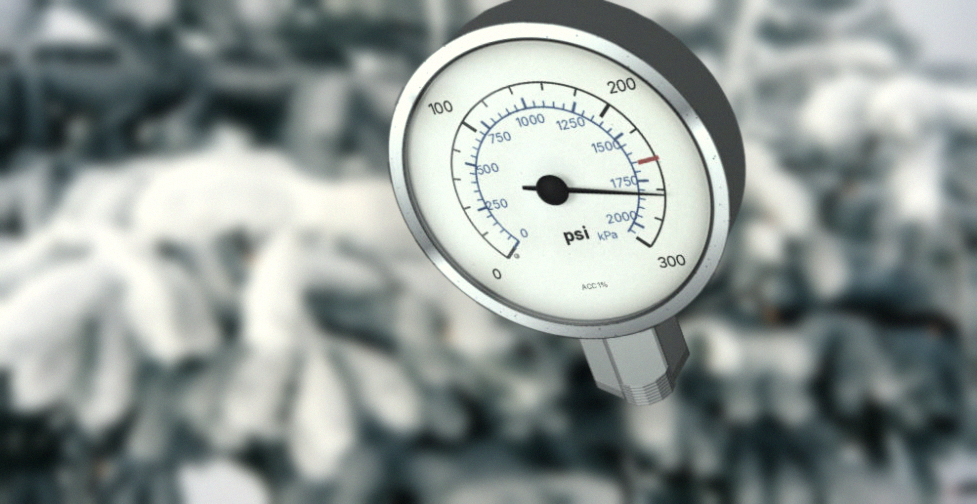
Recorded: 260 psi
